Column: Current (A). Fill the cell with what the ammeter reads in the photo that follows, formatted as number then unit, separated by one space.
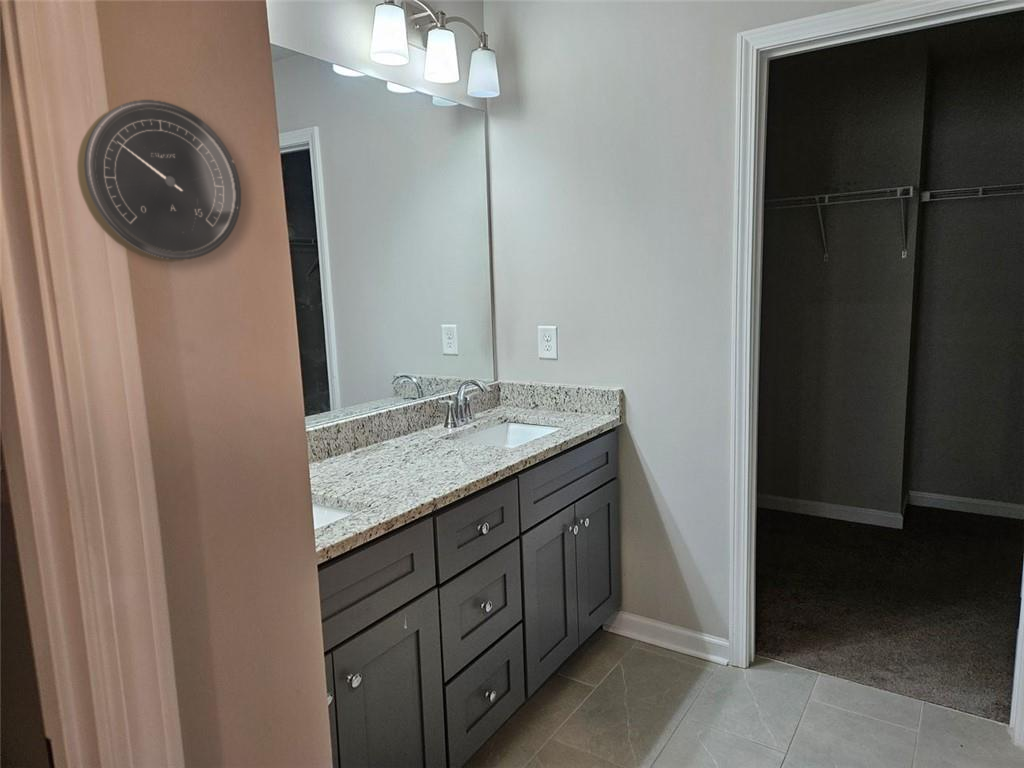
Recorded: 4.5 A
